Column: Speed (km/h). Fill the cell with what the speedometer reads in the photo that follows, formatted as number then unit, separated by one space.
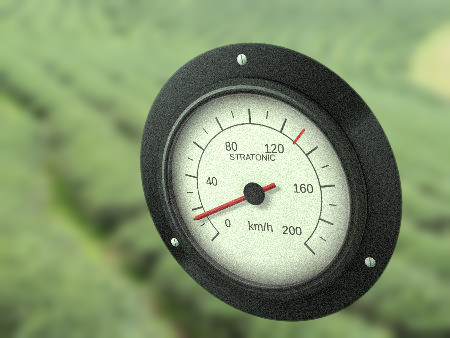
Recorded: 15 km/h
